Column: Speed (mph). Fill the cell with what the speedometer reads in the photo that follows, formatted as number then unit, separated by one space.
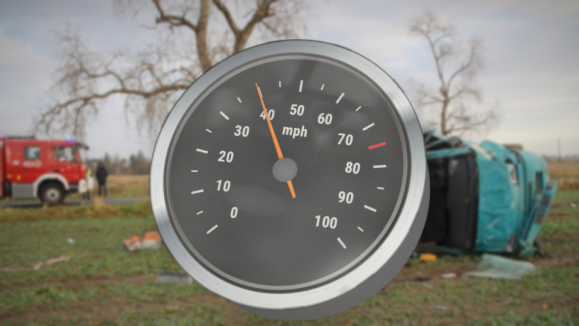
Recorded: 40 mph
